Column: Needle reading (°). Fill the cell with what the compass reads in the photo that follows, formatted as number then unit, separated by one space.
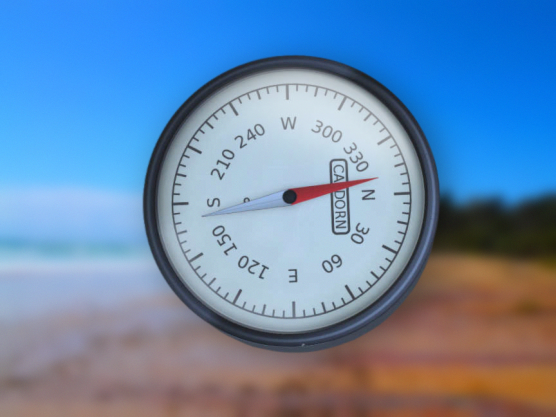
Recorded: 350 °
